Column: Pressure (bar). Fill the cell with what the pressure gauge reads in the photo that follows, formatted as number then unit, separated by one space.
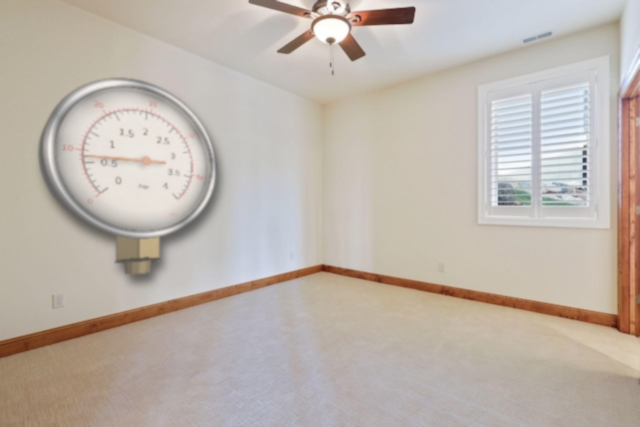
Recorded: 0.6 bar
